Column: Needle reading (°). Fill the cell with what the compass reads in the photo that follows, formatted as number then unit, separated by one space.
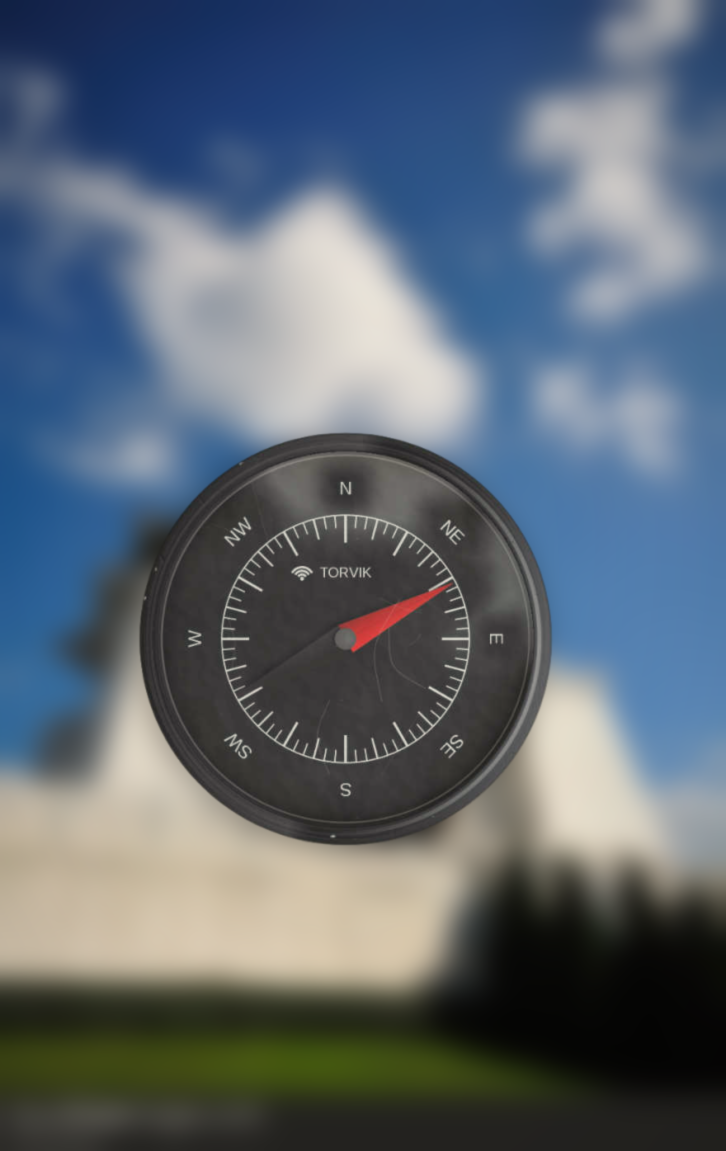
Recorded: 62.5 °
